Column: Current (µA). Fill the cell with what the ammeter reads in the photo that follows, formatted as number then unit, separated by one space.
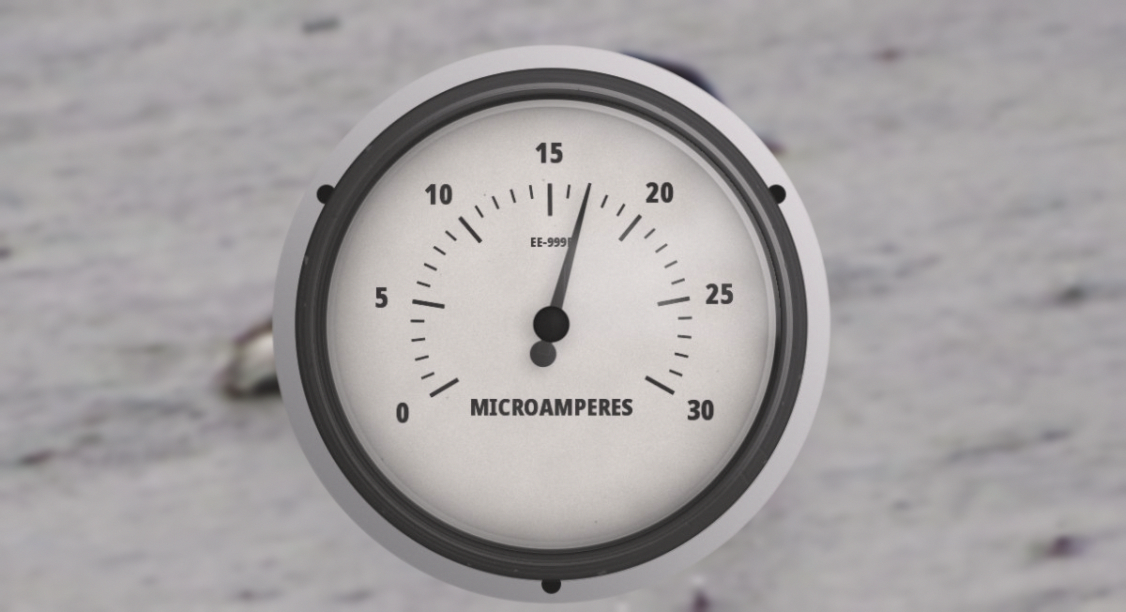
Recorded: 17 µA
